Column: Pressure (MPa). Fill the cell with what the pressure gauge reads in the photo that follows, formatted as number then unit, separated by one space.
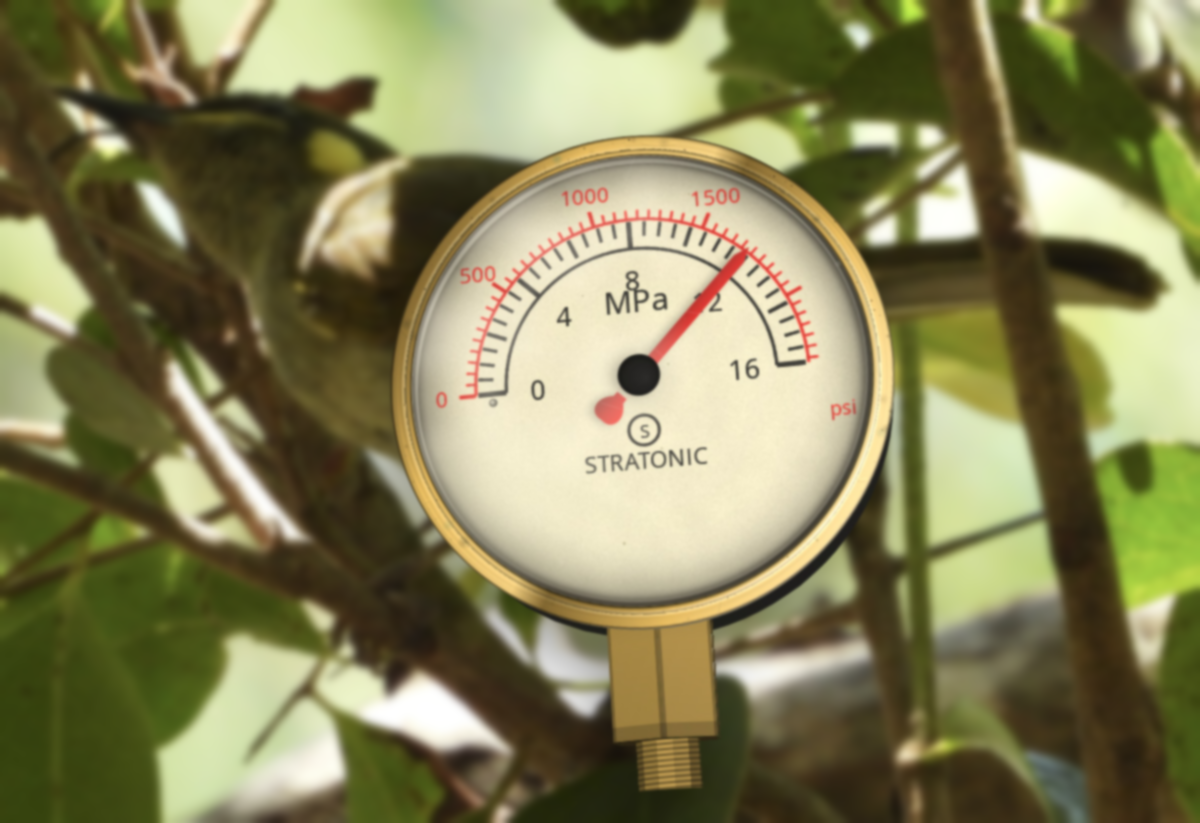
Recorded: 12 MPa
